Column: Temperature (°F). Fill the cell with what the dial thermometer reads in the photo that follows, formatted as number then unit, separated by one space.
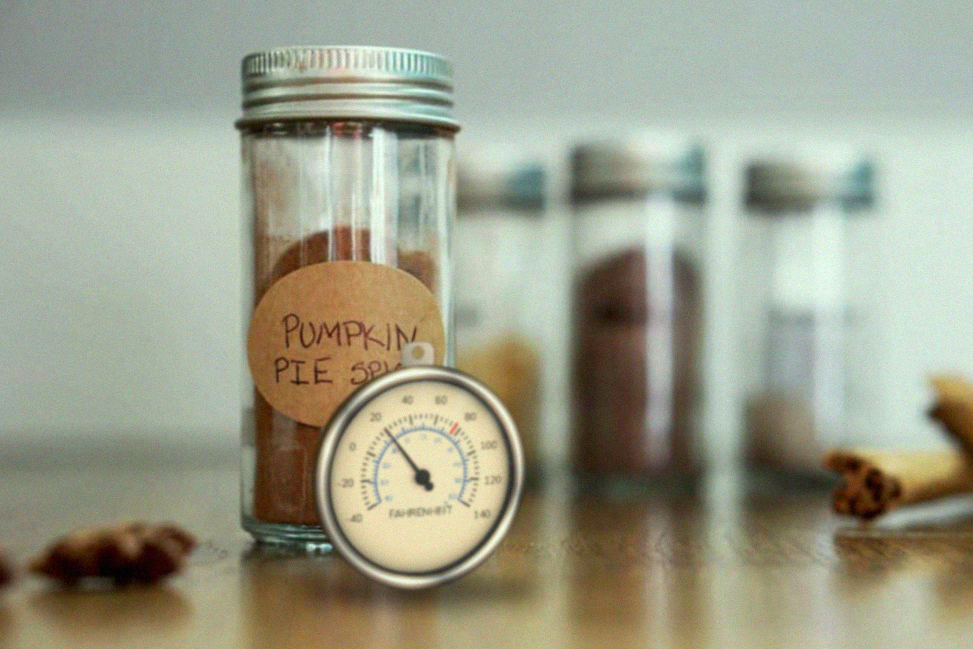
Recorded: 20 °F
